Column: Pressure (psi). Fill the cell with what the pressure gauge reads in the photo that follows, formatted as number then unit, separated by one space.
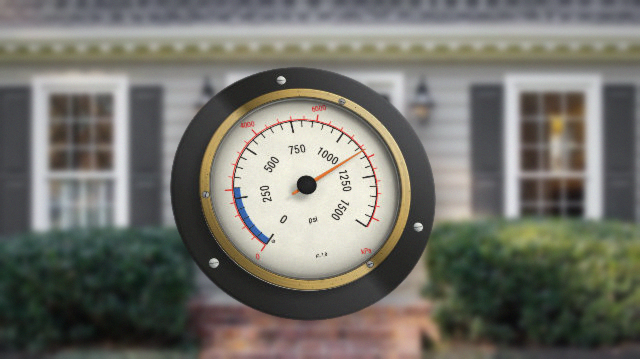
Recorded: 1125 psi
